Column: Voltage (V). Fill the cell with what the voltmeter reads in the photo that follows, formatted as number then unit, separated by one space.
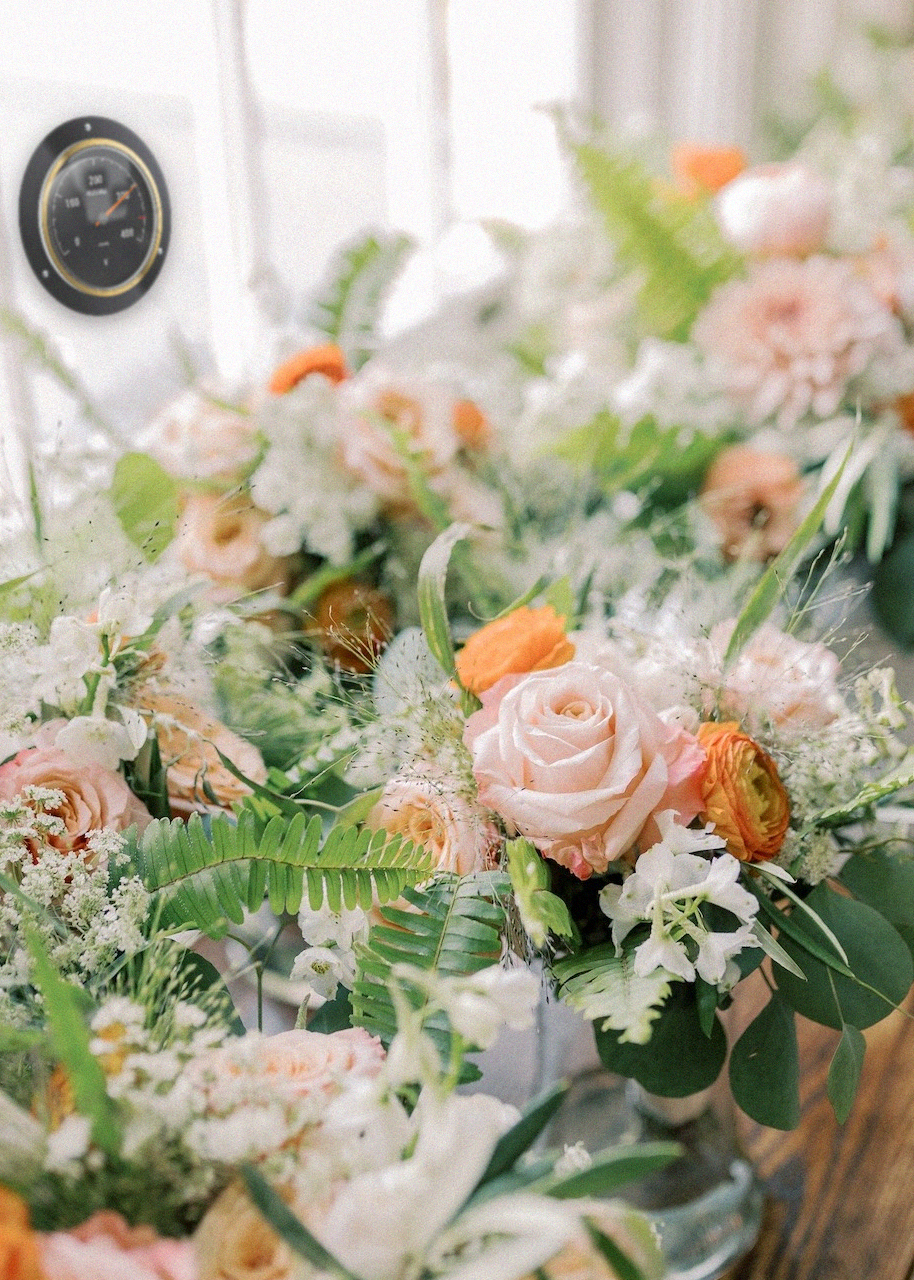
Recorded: 300 V
